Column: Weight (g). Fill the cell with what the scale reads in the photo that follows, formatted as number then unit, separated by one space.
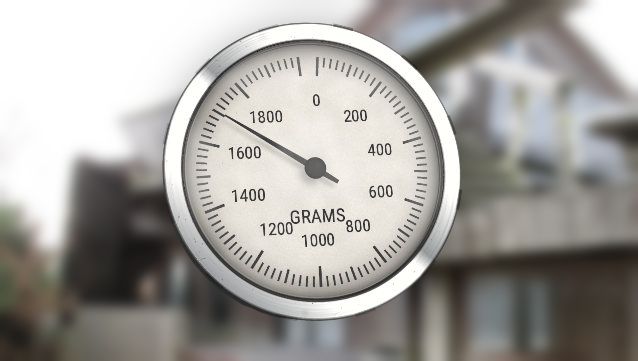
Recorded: 1700 g
